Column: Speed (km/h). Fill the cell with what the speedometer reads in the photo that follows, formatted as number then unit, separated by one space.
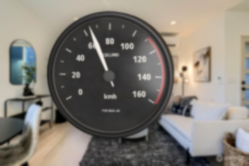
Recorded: 65 km/h
